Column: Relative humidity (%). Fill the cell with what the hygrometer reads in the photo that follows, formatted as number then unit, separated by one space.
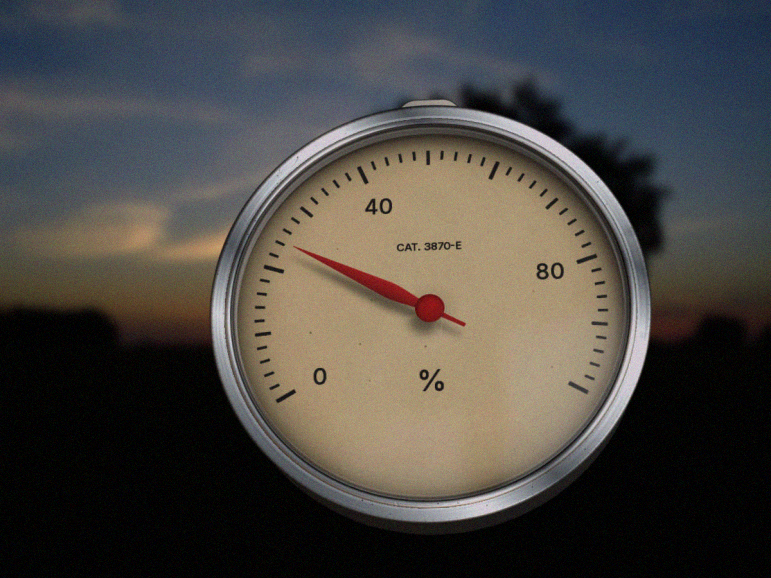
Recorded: 24 %
